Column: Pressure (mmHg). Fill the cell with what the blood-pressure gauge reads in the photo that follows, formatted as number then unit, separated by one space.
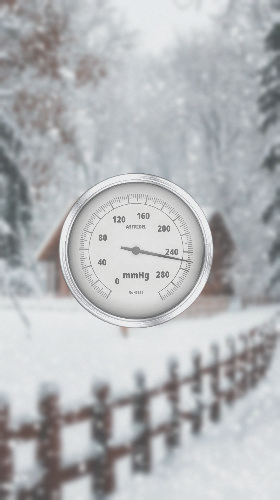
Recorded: 250 mmHg
